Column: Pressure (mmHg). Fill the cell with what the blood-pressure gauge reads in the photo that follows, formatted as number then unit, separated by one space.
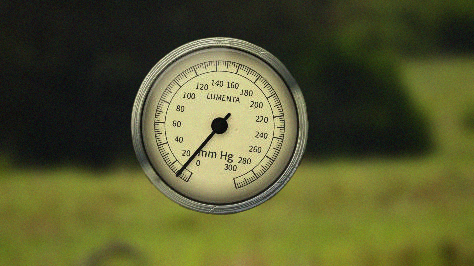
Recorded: 10 mmHg
